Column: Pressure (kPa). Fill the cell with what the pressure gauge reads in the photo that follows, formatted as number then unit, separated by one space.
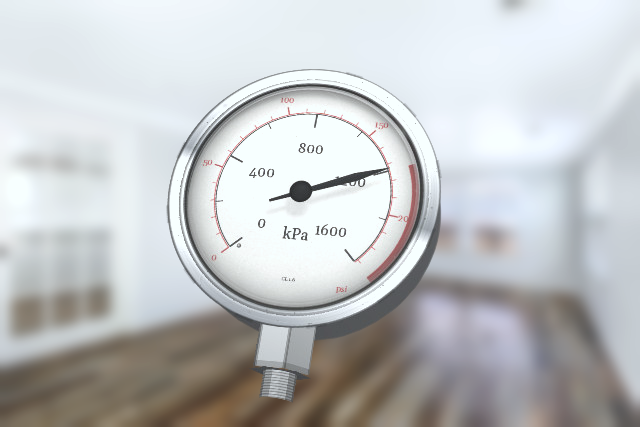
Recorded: 1200 kPa
